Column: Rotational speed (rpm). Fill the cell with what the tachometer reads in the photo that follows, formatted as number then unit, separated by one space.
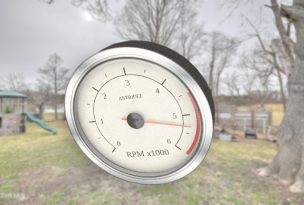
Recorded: 5250 rpm
